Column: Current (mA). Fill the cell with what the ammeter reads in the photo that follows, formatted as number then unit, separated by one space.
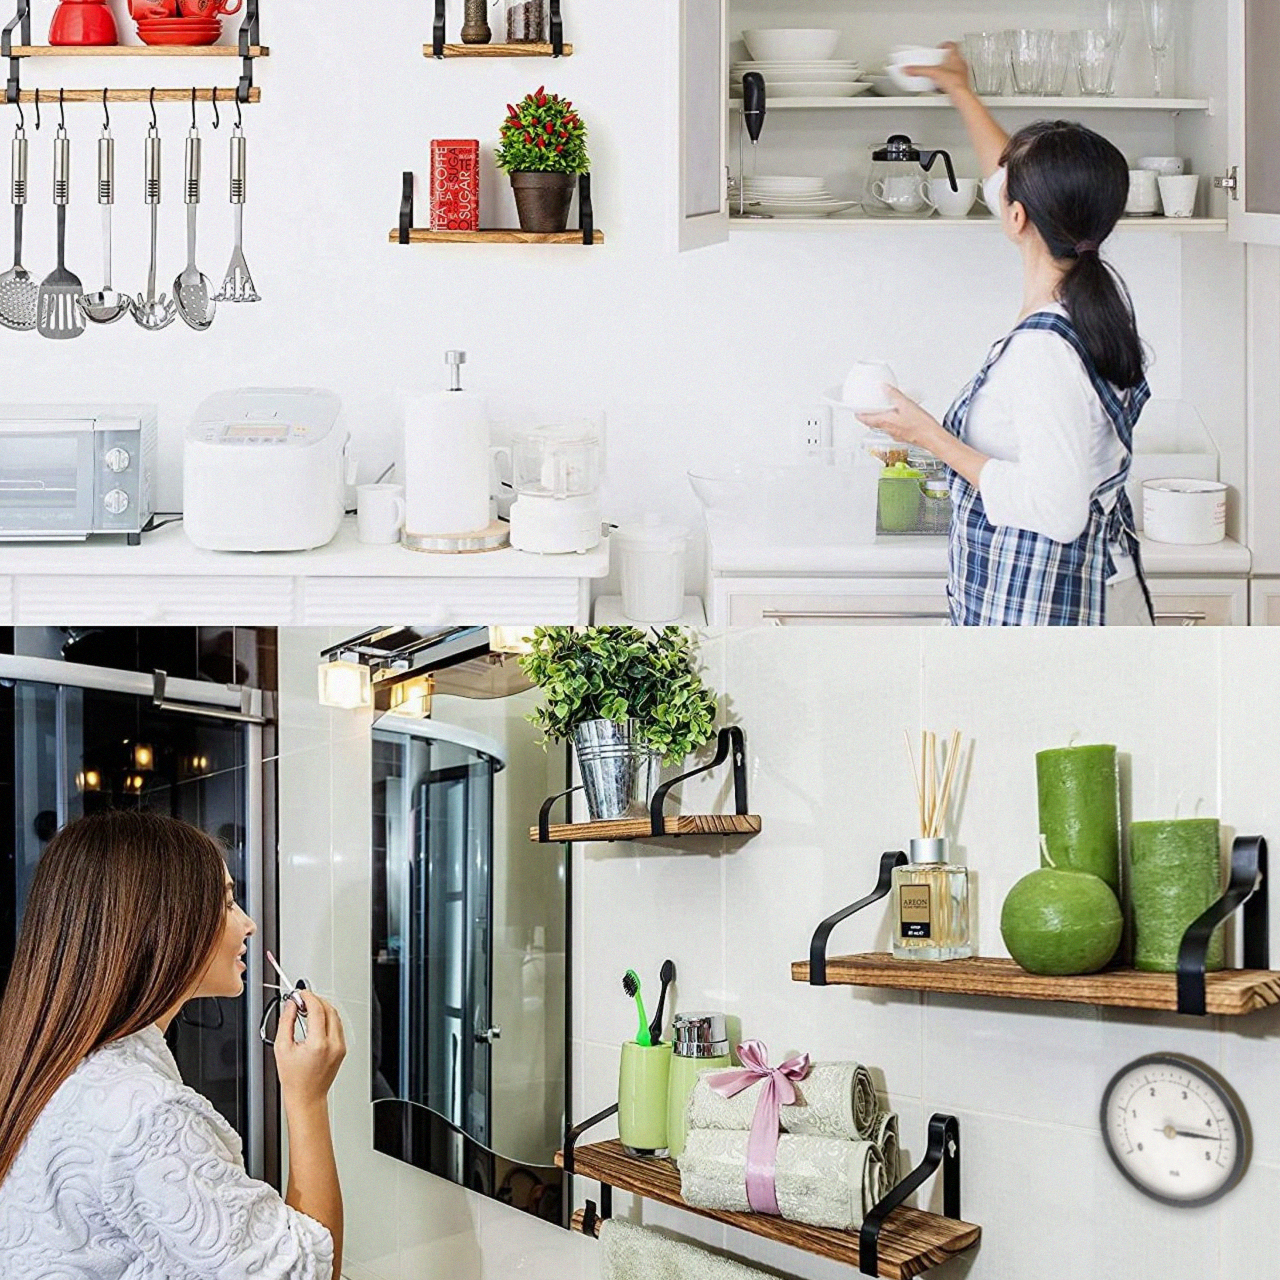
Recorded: 4.4 mA
